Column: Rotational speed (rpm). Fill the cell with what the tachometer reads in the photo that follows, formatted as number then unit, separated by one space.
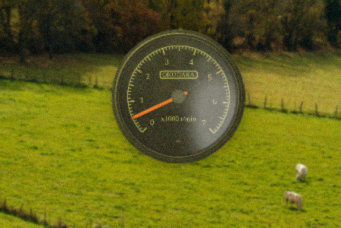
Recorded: 500 rpm
